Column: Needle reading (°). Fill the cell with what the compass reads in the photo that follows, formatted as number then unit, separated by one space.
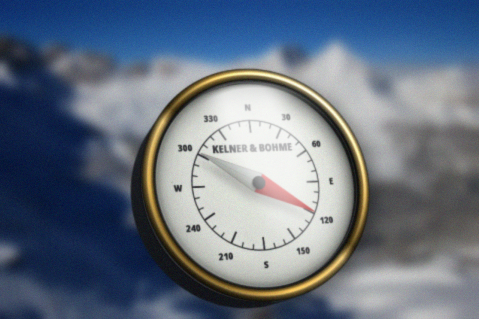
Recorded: 120 °
